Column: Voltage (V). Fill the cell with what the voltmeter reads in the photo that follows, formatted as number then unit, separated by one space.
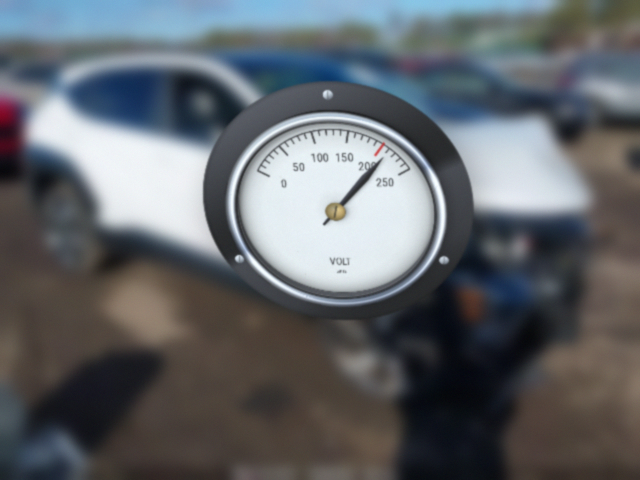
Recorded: 210 V
